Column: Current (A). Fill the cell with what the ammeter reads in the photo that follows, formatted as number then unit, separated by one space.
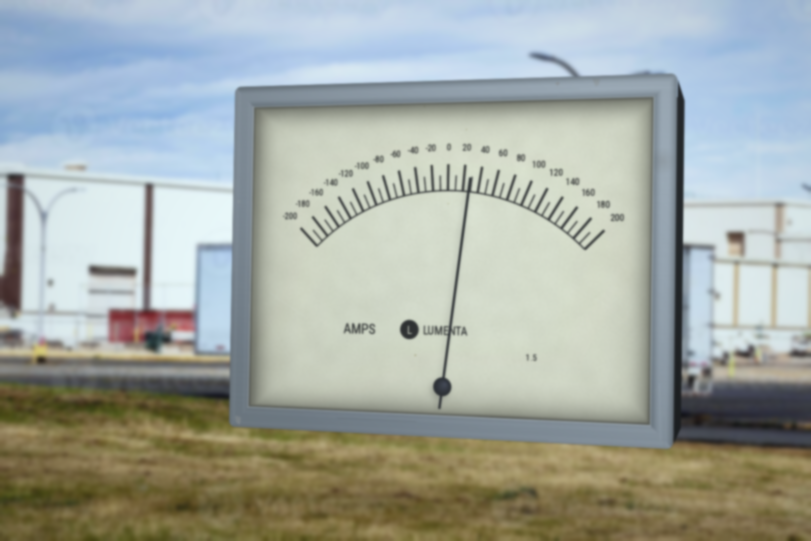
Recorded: 30 A
